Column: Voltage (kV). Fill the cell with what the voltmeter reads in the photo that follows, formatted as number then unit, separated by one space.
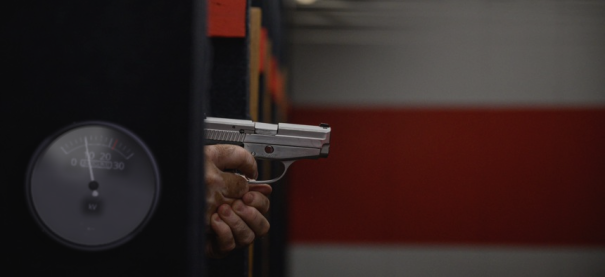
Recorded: 10 kV
